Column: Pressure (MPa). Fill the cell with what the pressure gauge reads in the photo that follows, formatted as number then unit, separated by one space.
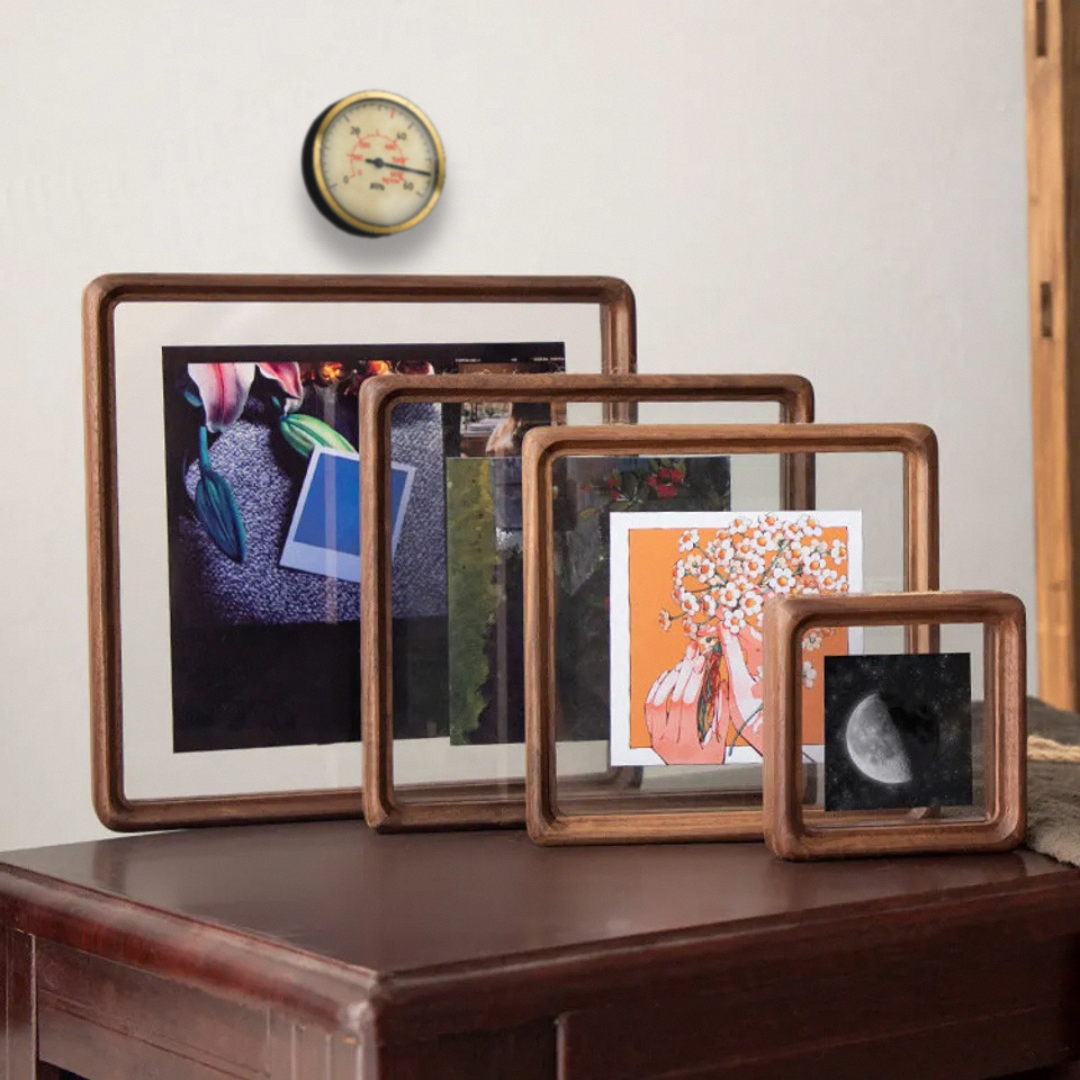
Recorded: 54 MPa
